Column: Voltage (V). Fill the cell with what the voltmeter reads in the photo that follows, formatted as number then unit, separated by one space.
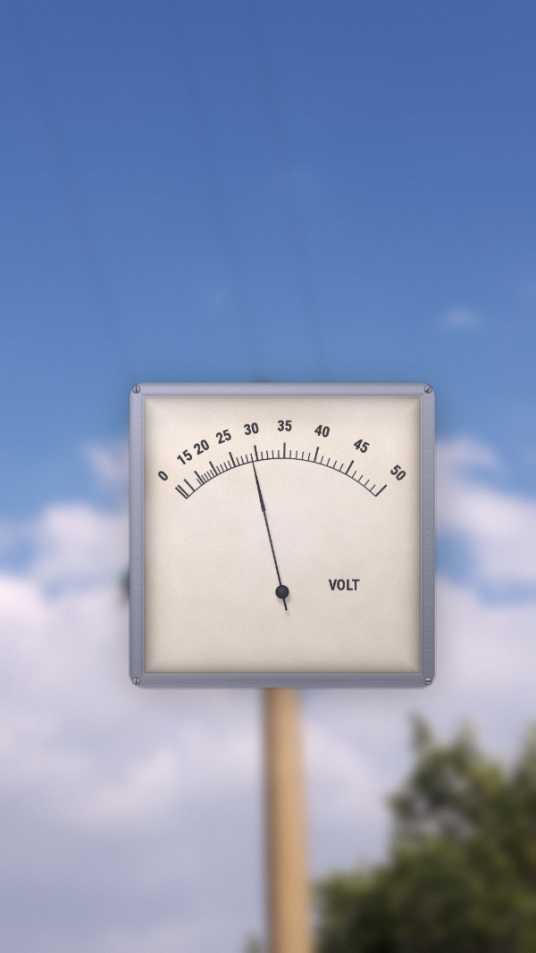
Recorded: 29 V
